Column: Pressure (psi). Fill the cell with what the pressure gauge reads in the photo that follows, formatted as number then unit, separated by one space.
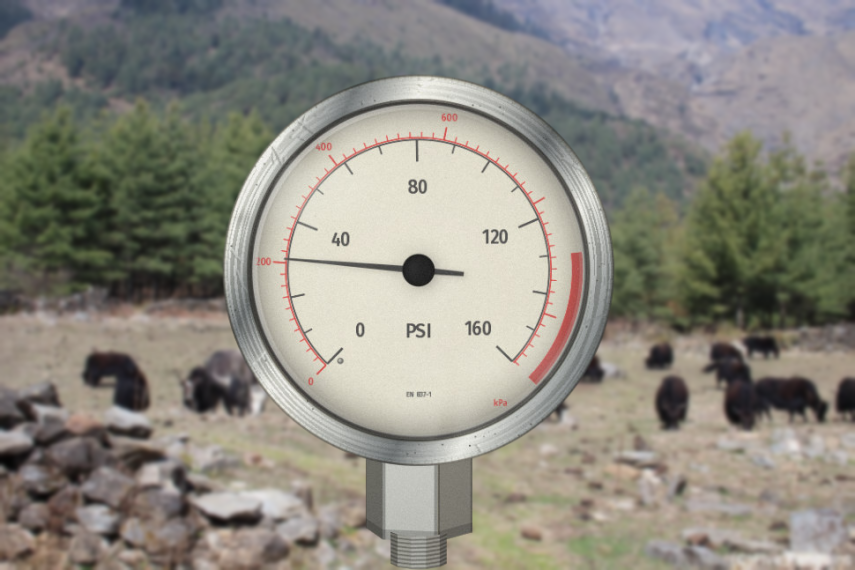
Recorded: 30 psi
